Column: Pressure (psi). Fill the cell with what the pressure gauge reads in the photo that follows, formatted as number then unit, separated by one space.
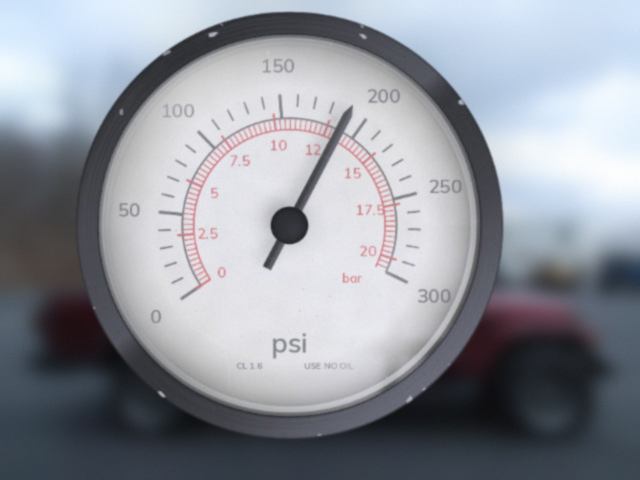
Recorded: 190 psi
